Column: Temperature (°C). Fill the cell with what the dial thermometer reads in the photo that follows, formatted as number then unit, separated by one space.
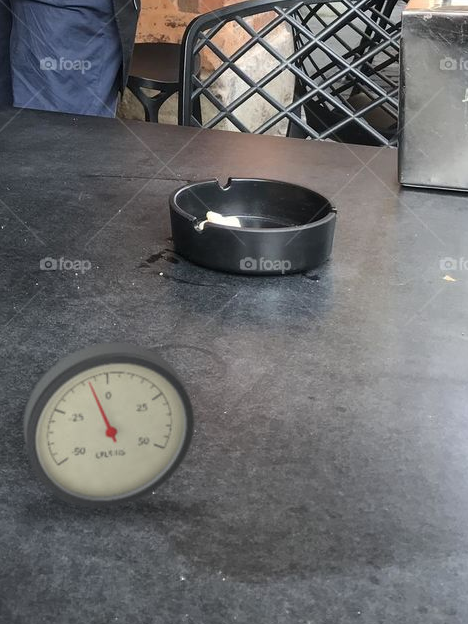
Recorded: -7.5 °C
